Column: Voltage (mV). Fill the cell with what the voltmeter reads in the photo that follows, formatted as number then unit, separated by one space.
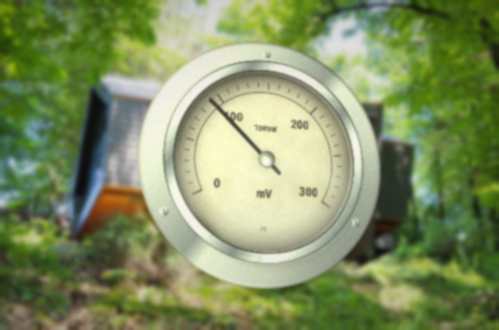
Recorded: 90 mV
